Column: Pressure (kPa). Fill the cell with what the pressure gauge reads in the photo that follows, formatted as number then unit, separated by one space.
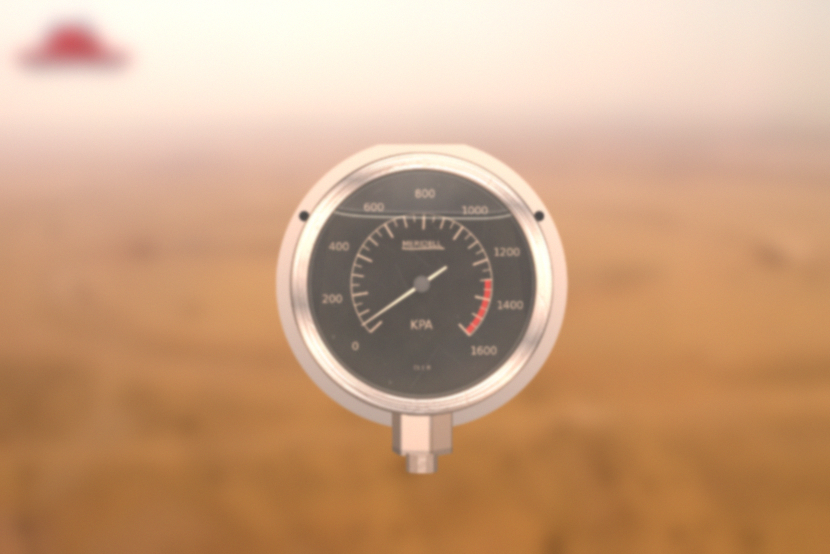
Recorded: 50 kPa
